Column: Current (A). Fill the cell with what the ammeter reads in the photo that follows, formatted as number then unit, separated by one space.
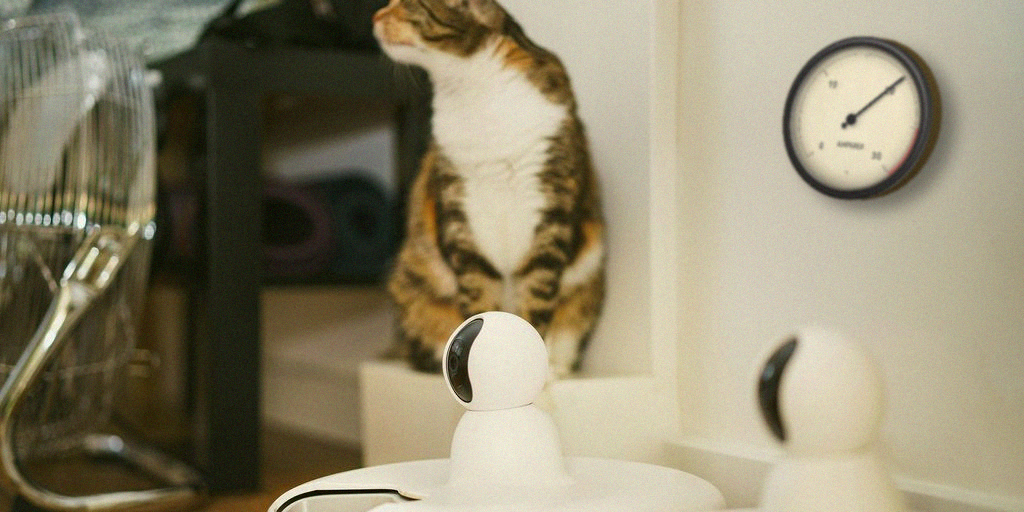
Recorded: 20 A
